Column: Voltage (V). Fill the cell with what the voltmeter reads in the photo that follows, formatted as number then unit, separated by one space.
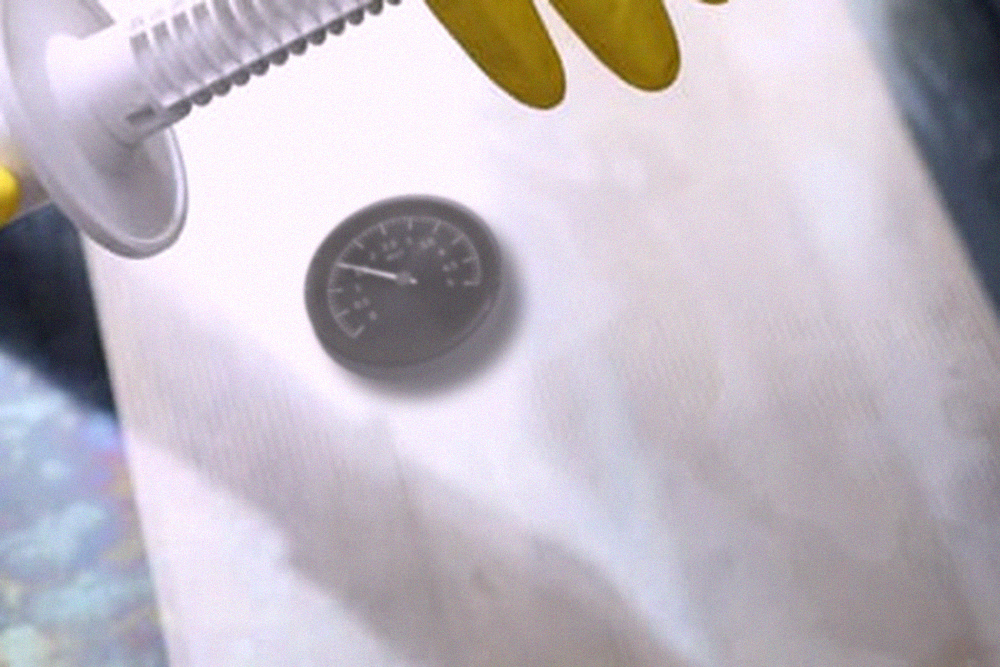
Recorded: 1.5 V
